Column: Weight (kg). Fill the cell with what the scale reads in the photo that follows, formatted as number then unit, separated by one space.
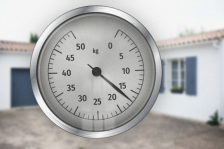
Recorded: 17 kg
